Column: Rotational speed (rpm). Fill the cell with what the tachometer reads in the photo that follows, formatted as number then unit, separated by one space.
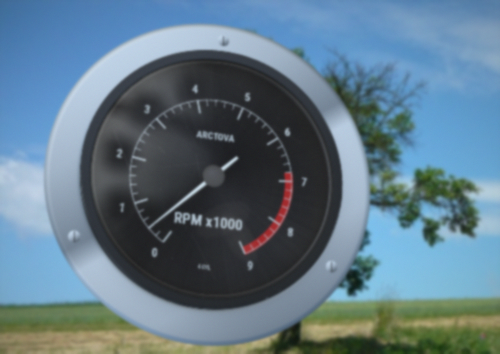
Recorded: 400 rpm
